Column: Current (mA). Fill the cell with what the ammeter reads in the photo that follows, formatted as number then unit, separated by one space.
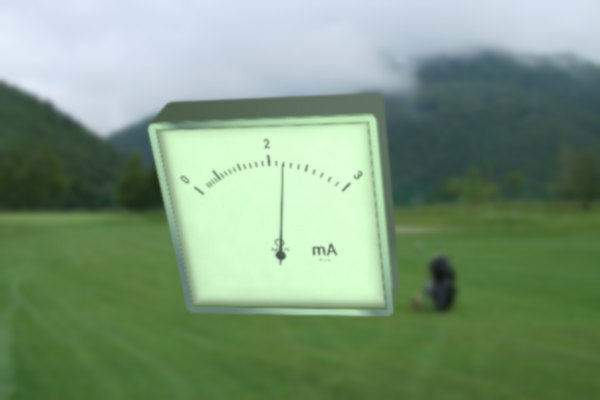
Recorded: 2.2 mA
